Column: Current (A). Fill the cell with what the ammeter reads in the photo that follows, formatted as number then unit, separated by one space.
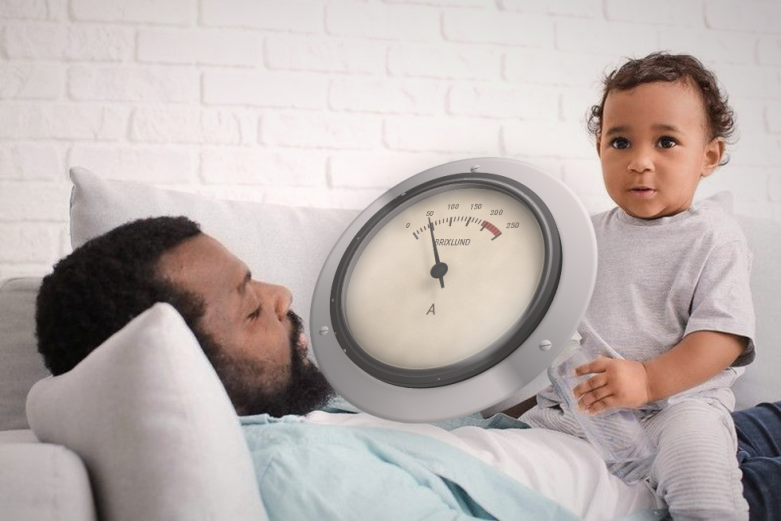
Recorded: 50 A
